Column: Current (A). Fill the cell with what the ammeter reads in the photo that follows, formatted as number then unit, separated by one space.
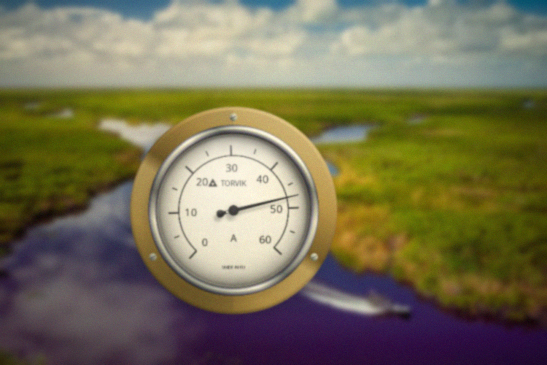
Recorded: 47.5 A
